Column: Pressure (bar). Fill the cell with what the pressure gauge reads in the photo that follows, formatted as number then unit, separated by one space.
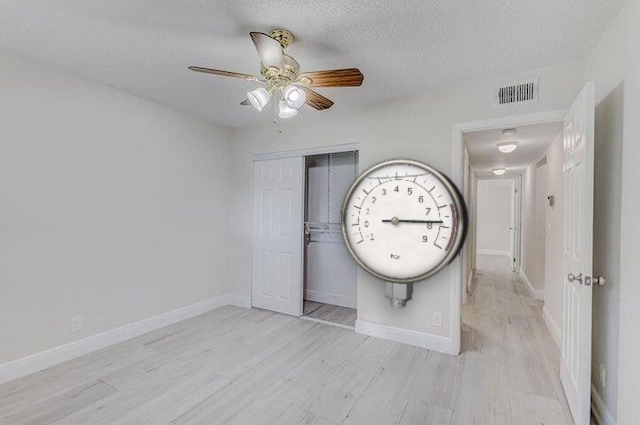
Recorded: 7.75 bar
